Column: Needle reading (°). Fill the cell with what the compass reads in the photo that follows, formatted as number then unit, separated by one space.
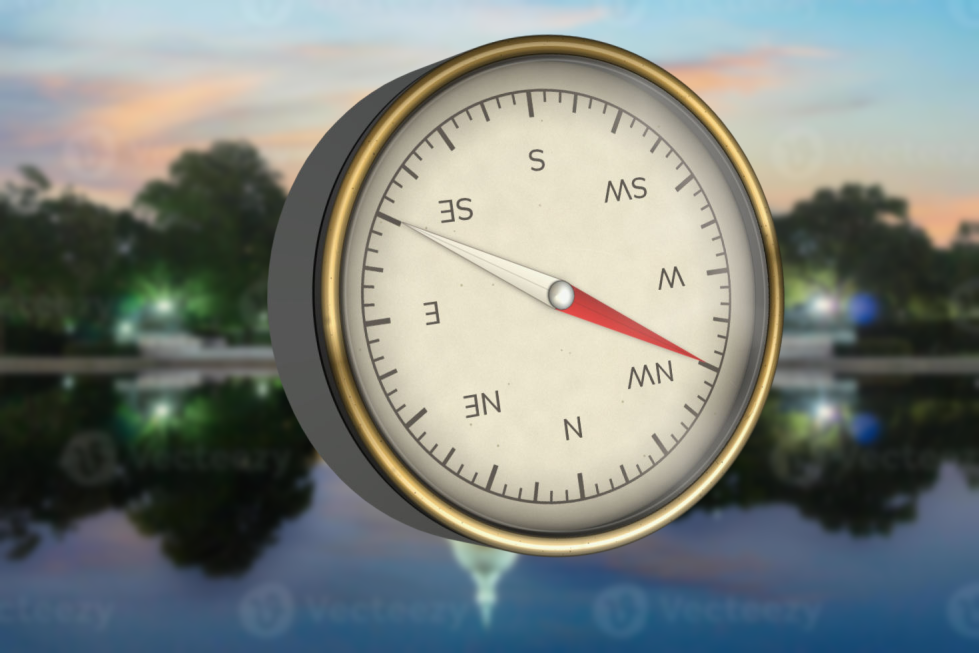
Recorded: 300 °
